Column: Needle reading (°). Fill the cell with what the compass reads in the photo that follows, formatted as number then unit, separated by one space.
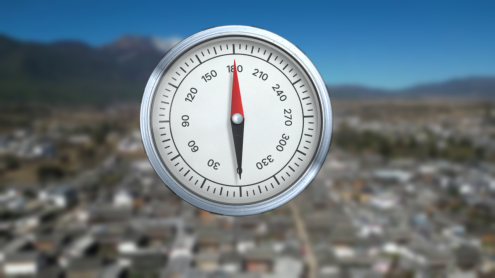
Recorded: 180 °
